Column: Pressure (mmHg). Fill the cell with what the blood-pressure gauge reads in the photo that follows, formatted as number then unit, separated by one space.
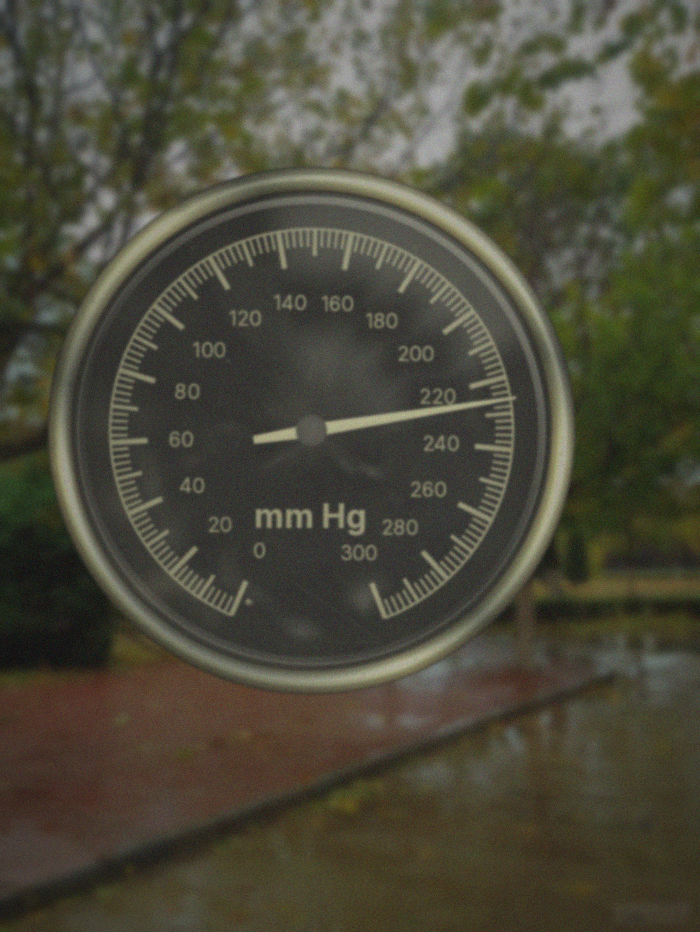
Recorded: 226 mmHg
